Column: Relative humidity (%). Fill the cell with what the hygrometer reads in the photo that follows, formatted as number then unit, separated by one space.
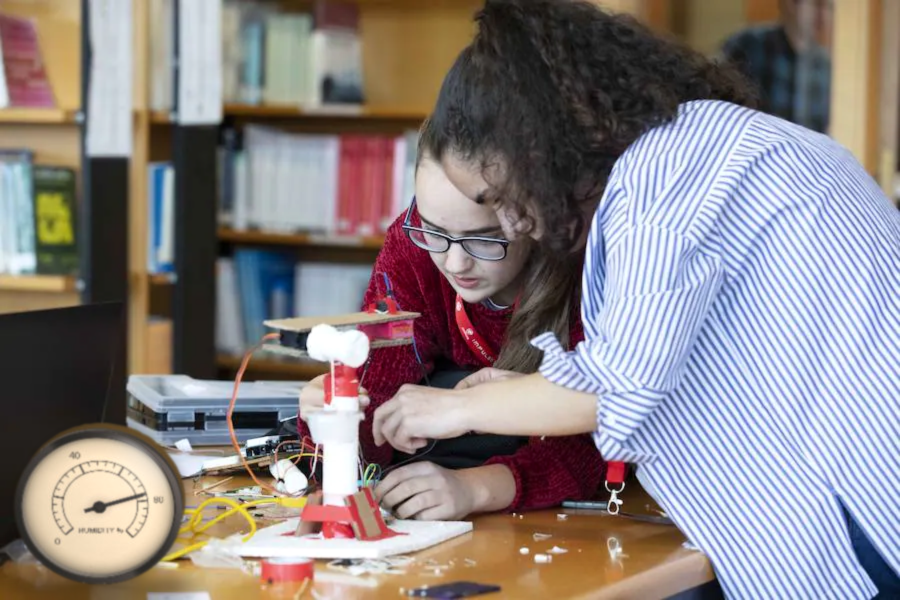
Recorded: 76 %
